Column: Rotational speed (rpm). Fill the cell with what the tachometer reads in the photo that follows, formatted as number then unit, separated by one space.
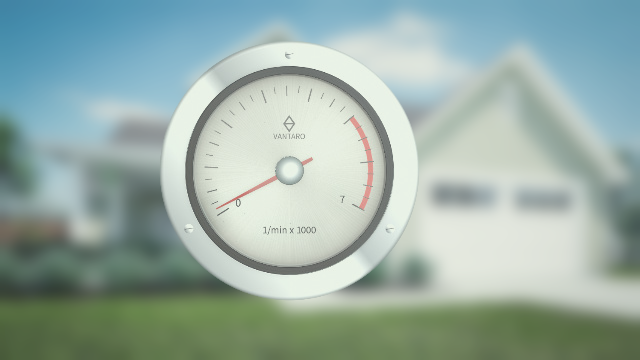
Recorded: 125 rpm
